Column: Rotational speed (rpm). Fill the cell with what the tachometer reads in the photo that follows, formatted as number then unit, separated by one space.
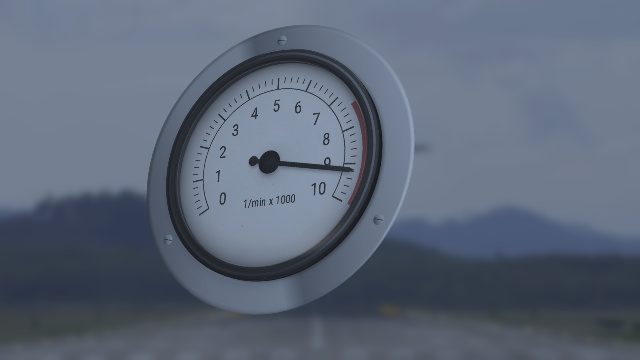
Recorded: 9200 rpm
